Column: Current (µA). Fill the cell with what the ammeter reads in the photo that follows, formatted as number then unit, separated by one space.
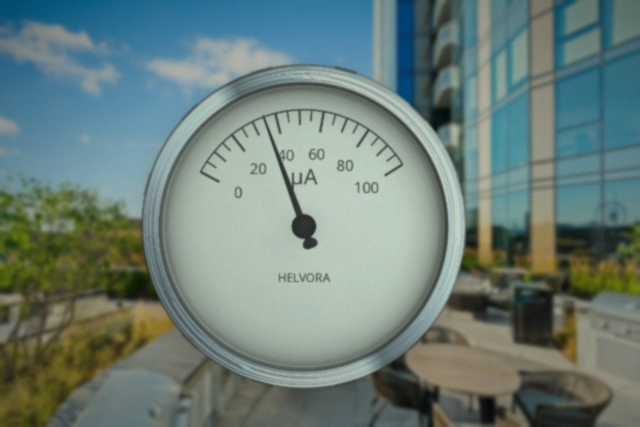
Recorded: 35 µA
